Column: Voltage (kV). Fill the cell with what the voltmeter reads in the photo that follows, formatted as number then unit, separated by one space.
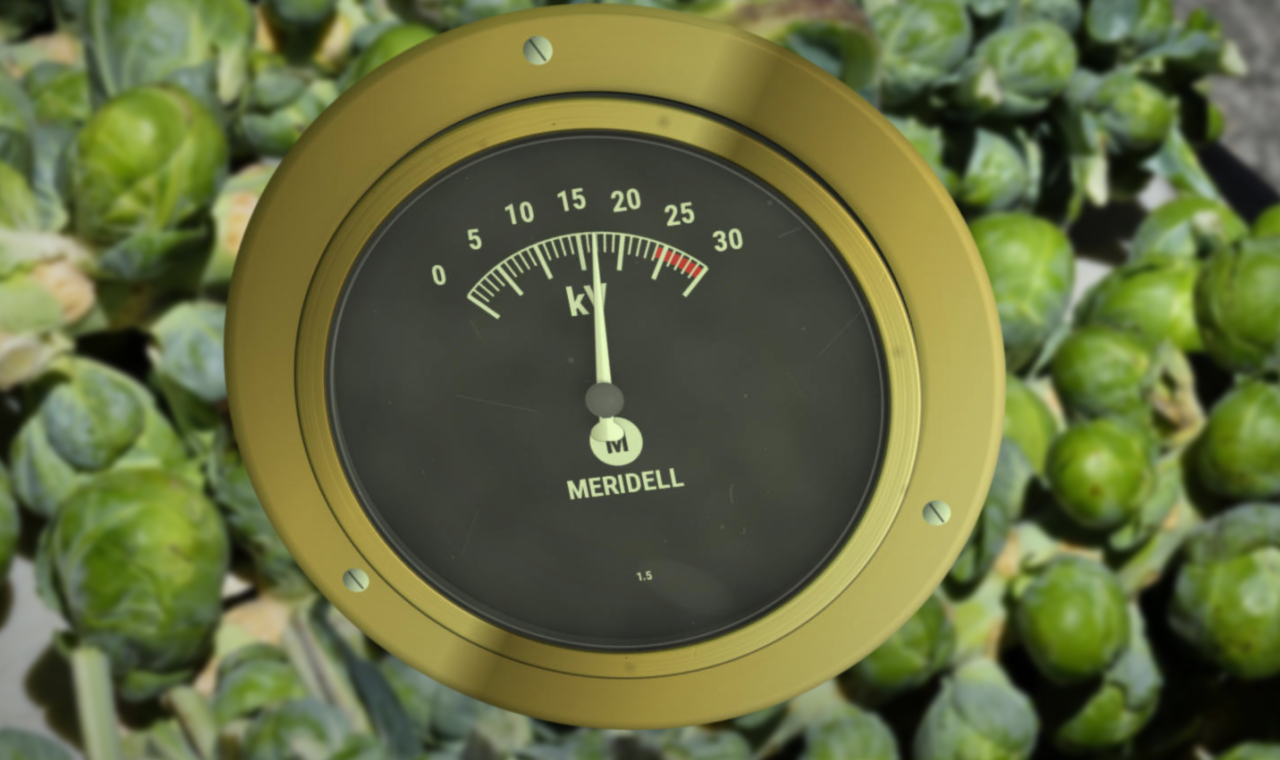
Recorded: 17 kV
